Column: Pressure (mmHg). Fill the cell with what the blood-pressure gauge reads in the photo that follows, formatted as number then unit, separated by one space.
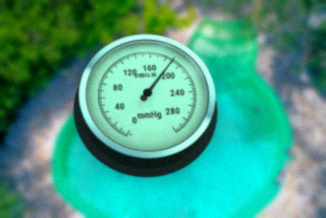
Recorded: 190 mmHg
